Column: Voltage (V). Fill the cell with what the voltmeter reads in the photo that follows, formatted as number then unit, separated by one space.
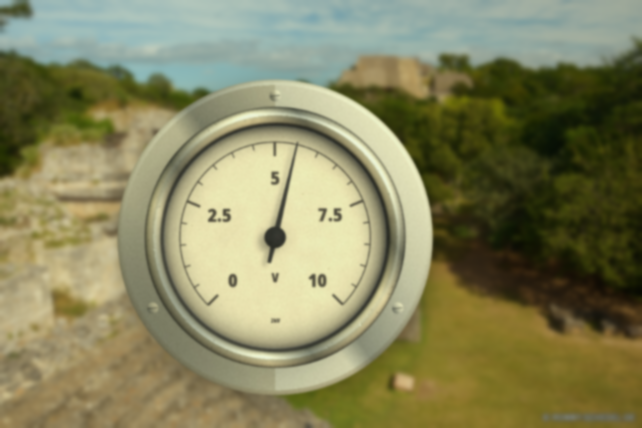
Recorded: 5.5 V
